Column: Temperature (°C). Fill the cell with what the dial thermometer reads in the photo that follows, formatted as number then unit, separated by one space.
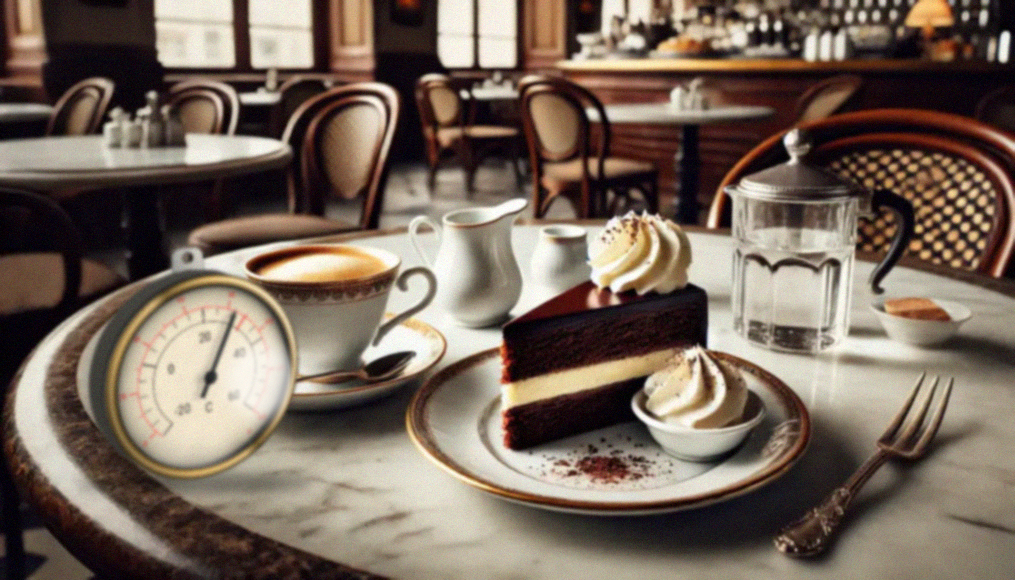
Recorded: 28 °C
